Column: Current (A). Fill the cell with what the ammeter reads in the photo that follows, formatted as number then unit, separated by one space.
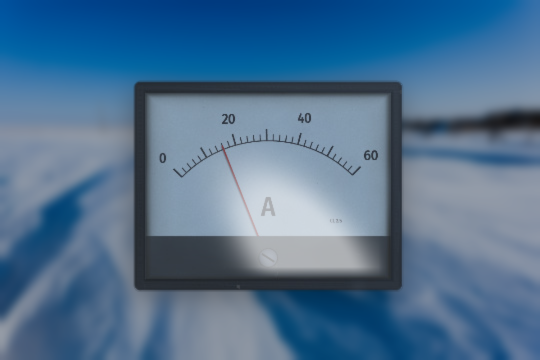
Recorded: 16 A
